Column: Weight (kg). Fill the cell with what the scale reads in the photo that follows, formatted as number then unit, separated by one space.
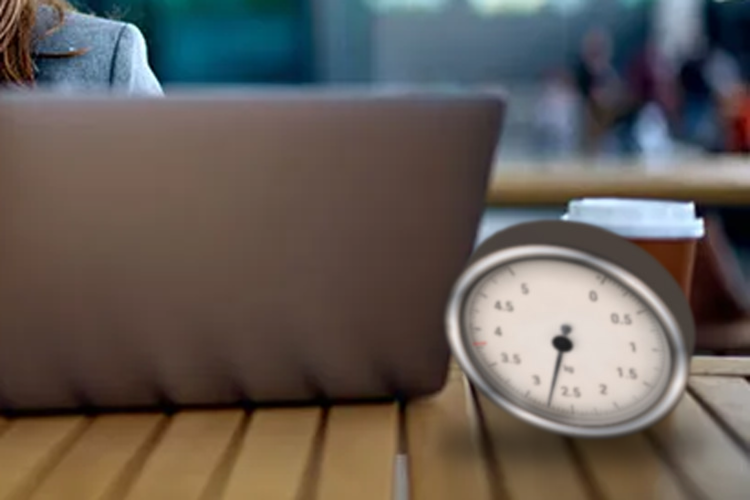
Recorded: 2.75 kg
